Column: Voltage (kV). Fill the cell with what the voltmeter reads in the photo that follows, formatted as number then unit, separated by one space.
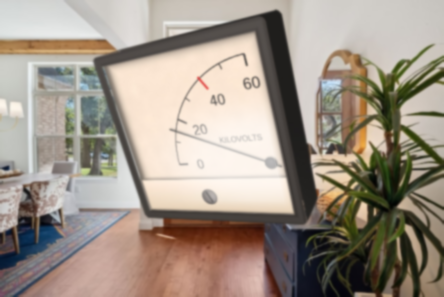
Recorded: 15 kV
